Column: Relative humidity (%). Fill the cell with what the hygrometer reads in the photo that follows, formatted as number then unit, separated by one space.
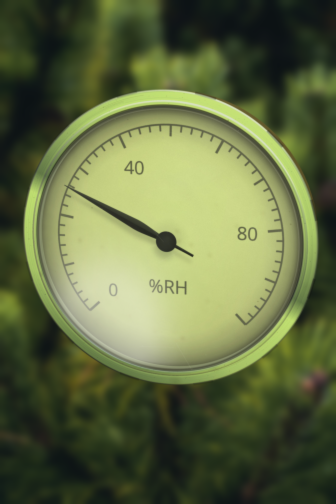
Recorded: 26 %
